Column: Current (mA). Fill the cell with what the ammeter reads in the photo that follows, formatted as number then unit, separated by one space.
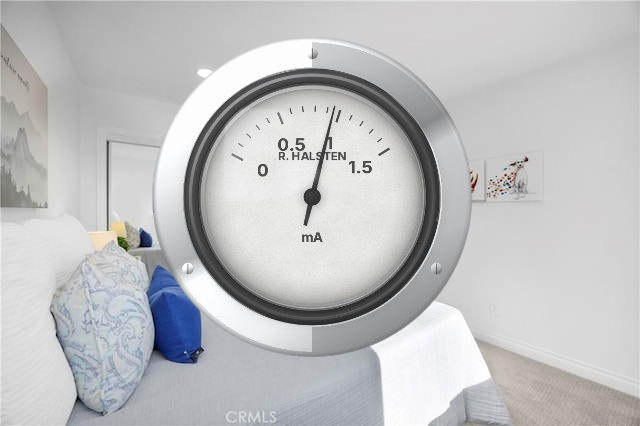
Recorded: 0.95 mA
